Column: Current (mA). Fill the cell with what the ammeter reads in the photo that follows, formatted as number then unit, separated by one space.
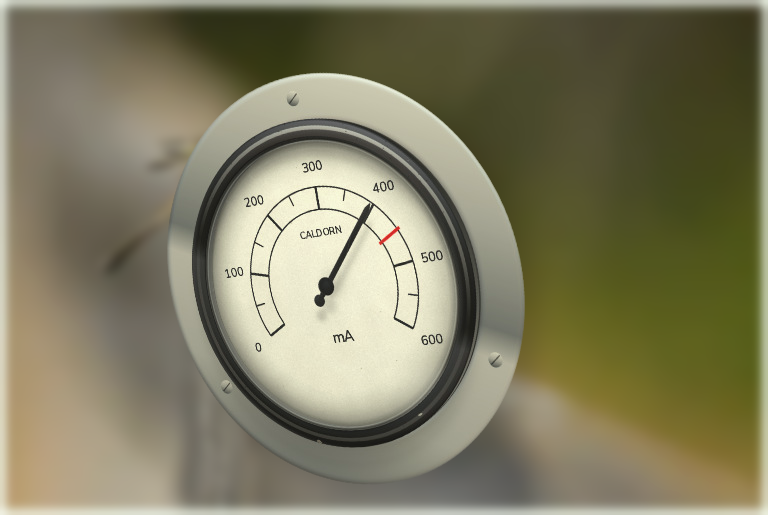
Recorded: 400 mA
